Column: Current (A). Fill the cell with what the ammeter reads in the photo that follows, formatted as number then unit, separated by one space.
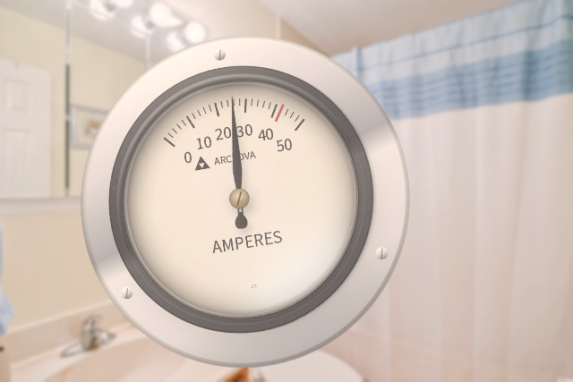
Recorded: 26 A
